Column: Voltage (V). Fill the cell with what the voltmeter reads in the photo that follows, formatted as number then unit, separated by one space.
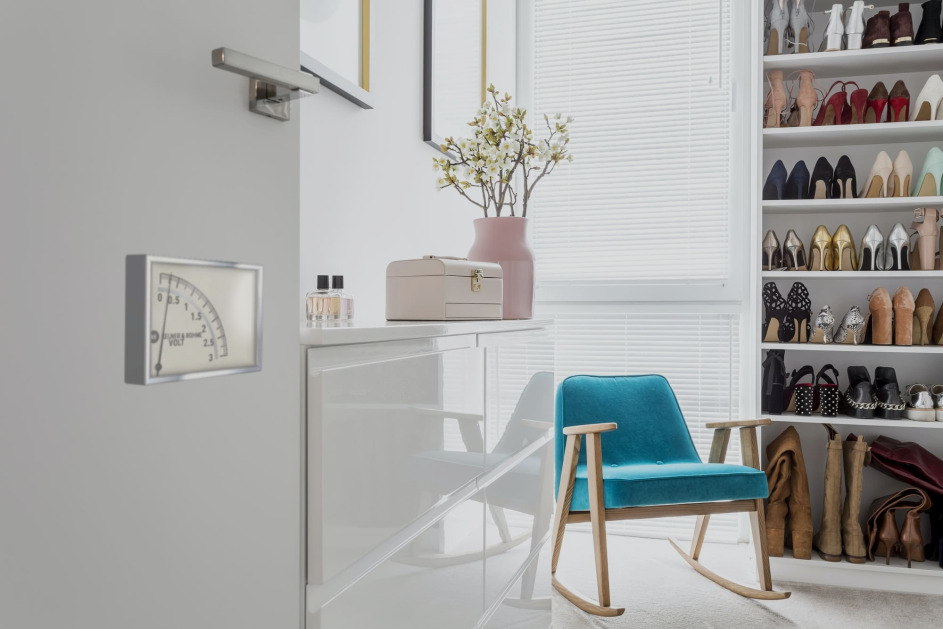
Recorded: 0.25 V
